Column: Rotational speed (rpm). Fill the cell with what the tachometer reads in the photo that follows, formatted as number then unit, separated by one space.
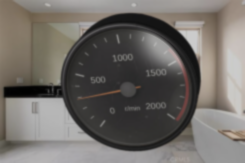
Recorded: 300 rpm
